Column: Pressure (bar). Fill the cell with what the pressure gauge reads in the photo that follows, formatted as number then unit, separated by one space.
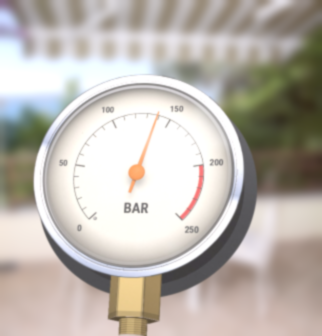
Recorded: 140 bar
